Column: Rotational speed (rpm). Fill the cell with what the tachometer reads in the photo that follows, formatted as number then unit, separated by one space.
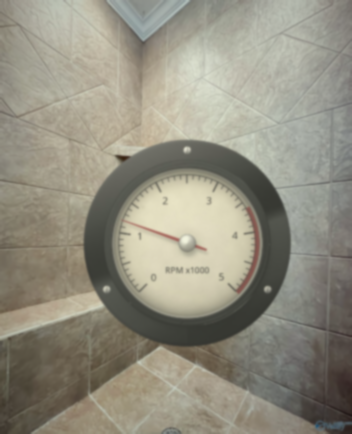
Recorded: 1200 rpm
